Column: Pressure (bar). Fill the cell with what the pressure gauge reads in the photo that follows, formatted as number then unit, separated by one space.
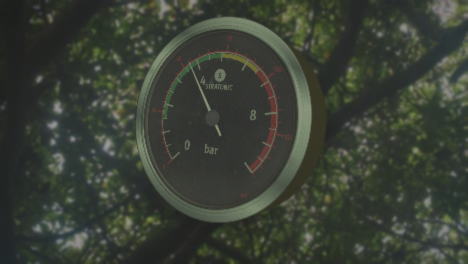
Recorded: 3.75 bar
